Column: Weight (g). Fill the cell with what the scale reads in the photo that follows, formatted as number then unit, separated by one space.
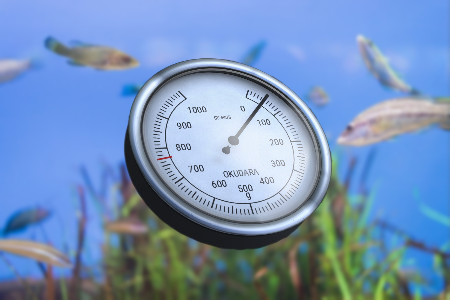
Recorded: 50 g
